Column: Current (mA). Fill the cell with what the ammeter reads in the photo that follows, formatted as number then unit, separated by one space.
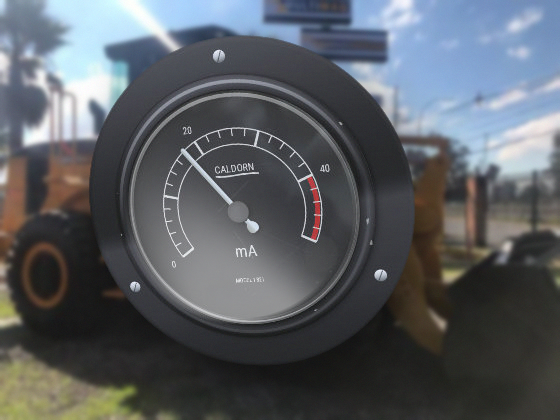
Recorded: 18 mA
